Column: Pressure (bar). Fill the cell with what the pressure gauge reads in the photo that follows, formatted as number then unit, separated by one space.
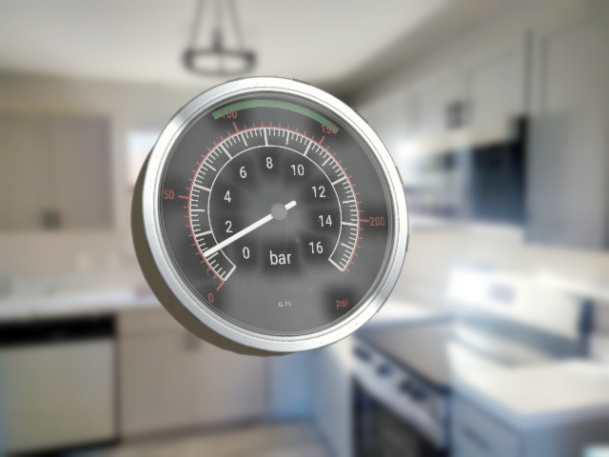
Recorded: 1.2 bar
